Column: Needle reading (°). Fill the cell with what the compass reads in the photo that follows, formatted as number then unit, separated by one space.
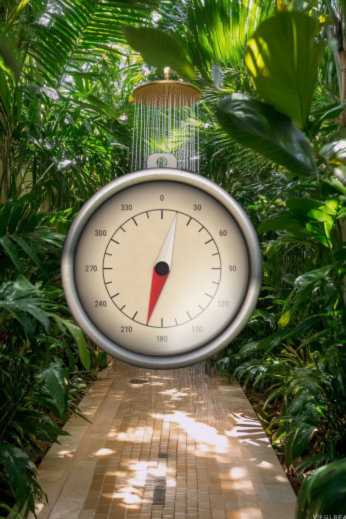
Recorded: 195 °
